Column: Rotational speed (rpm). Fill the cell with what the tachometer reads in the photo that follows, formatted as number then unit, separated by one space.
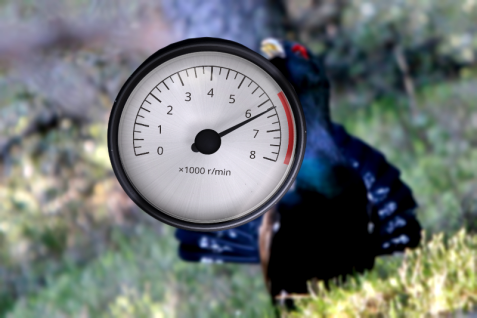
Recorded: 6250 rpm
